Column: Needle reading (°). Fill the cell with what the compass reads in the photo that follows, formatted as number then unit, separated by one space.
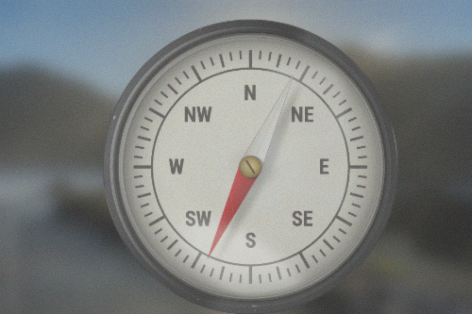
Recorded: 205 °
